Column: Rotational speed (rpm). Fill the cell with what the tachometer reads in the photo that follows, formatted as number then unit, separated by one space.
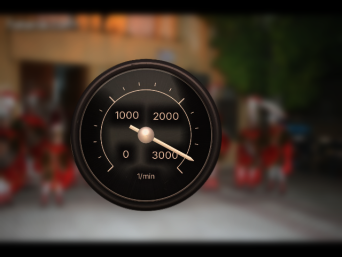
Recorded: 2800 rpm
